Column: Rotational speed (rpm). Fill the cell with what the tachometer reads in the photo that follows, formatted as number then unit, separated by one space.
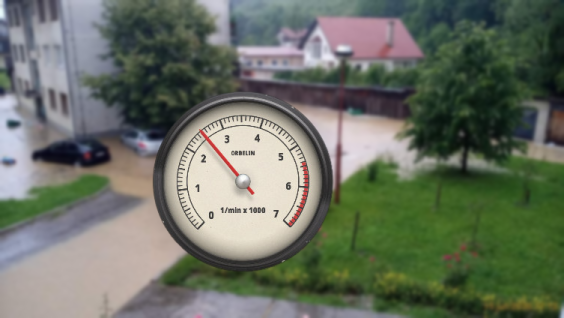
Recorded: 2500 rpm
